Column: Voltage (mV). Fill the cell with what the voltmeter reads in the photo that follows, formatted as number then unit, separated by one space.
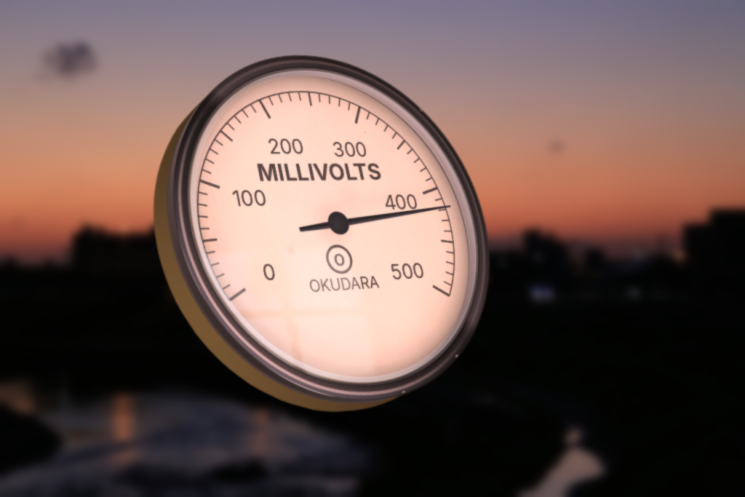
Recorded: 420 mV
